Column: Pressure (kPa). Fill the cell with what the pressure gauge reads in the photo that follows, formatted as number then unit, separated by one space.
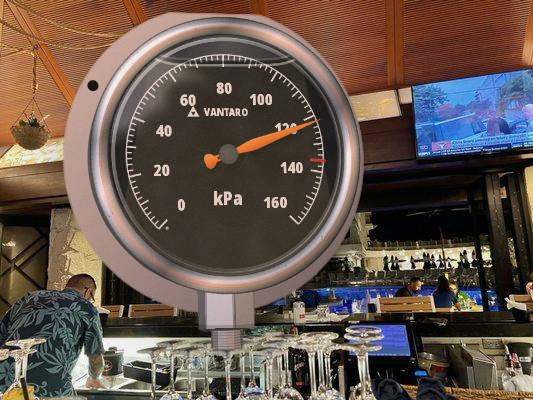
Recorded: 122 kPa
